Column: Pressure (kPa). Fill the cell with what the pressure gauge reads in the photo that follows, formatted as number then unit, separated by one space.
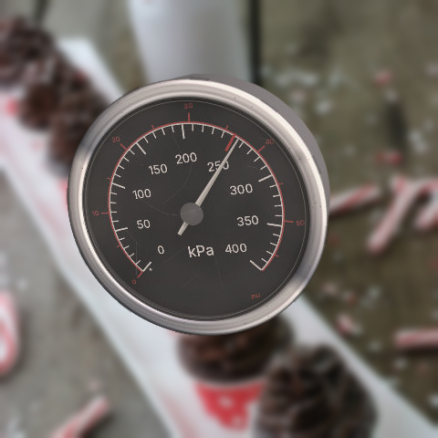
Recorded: 255 kPa
